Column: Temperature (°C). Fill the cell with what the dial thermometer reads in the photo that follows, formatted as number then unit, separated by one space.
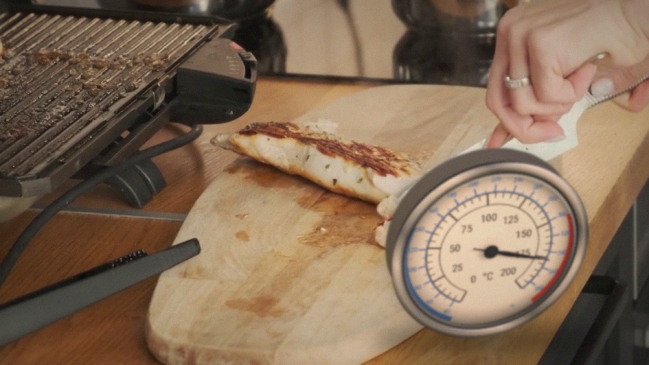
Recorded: 175 °C
